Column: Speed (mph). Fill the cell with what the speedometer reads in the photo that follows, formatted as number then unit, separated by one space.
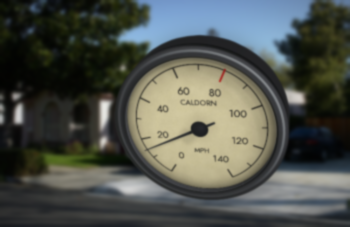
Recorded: 15 mph
